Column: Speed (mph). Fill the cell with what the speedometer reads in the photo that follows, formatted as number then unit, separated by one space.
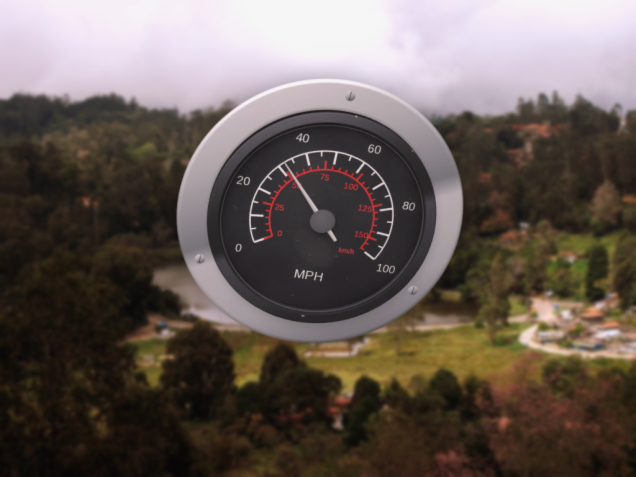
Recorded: 32.5 mph
